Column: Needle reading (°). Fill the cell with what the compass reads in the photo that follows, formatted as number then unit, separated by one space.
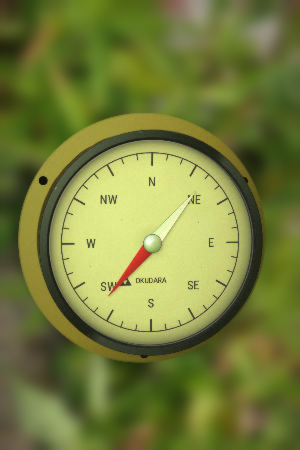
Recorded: 220 °
